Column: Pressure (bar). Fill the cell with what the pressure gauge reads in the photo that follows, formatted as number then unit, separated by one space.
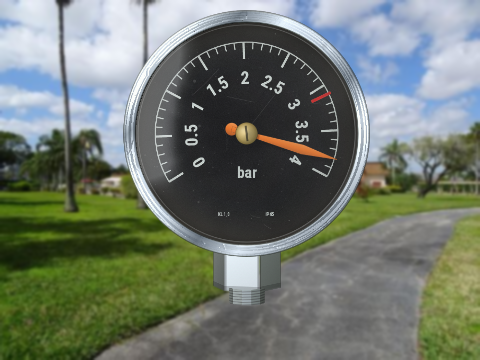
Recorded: 3.8 bar
